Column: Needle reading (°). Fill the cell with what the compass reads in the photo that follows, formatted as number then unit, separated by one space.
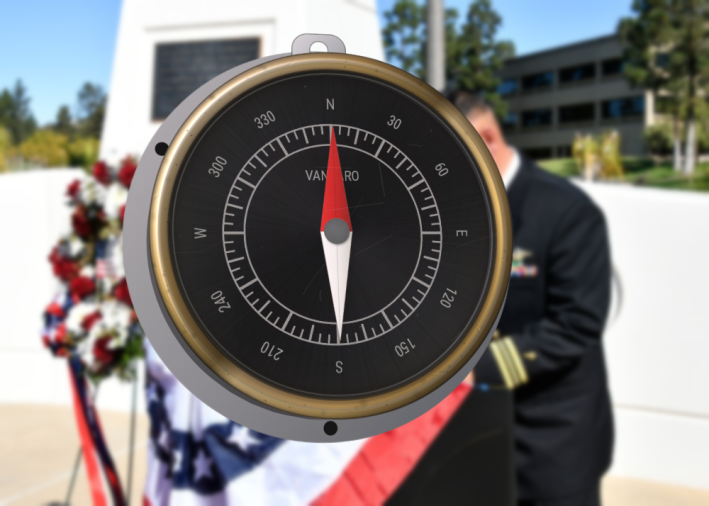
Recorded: 0 °
